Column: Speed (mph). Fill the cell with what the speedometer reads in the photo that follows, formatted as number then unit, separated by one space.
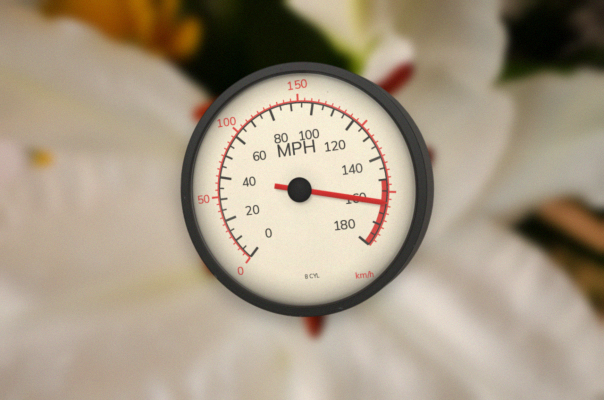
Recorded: 160 mph
